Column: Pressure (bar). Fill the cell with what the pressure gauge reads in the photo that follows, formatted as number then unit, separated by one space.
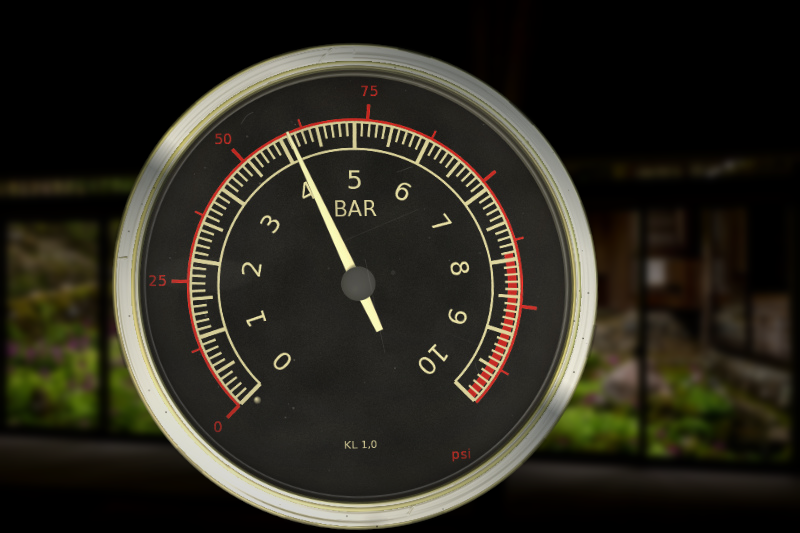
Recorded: 4.1 bar
